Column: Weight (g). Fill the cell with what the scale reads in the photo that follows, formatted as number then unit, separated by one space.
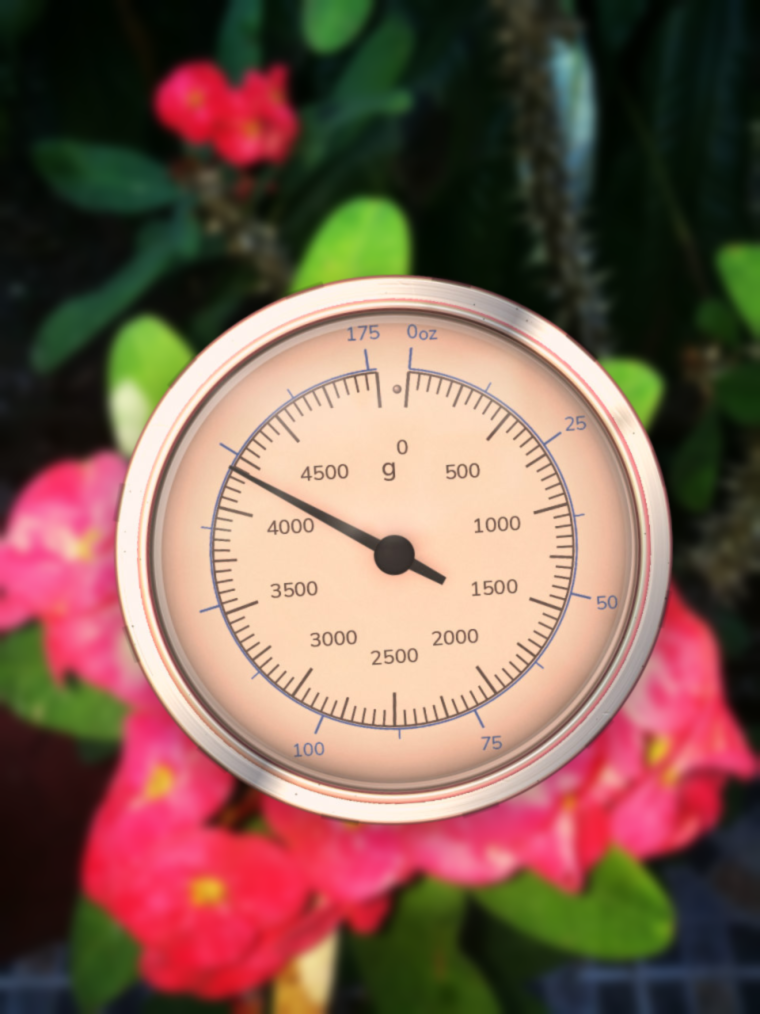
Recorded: 4200 g
